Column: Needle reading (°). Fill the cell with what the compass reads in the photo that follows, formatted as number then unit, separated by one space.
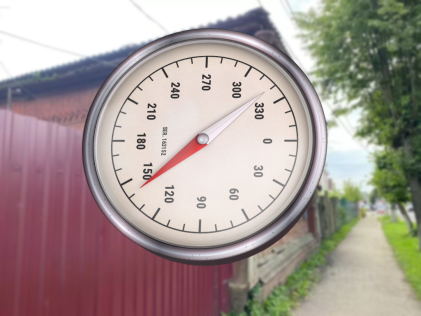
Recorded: 140 °
